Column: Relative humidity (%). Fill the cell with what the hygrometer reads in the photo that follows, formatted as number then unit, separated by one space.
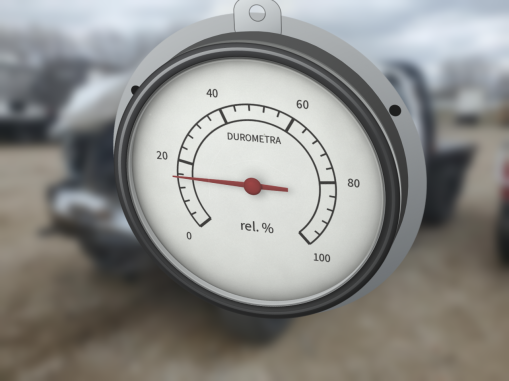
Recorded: 16 %
